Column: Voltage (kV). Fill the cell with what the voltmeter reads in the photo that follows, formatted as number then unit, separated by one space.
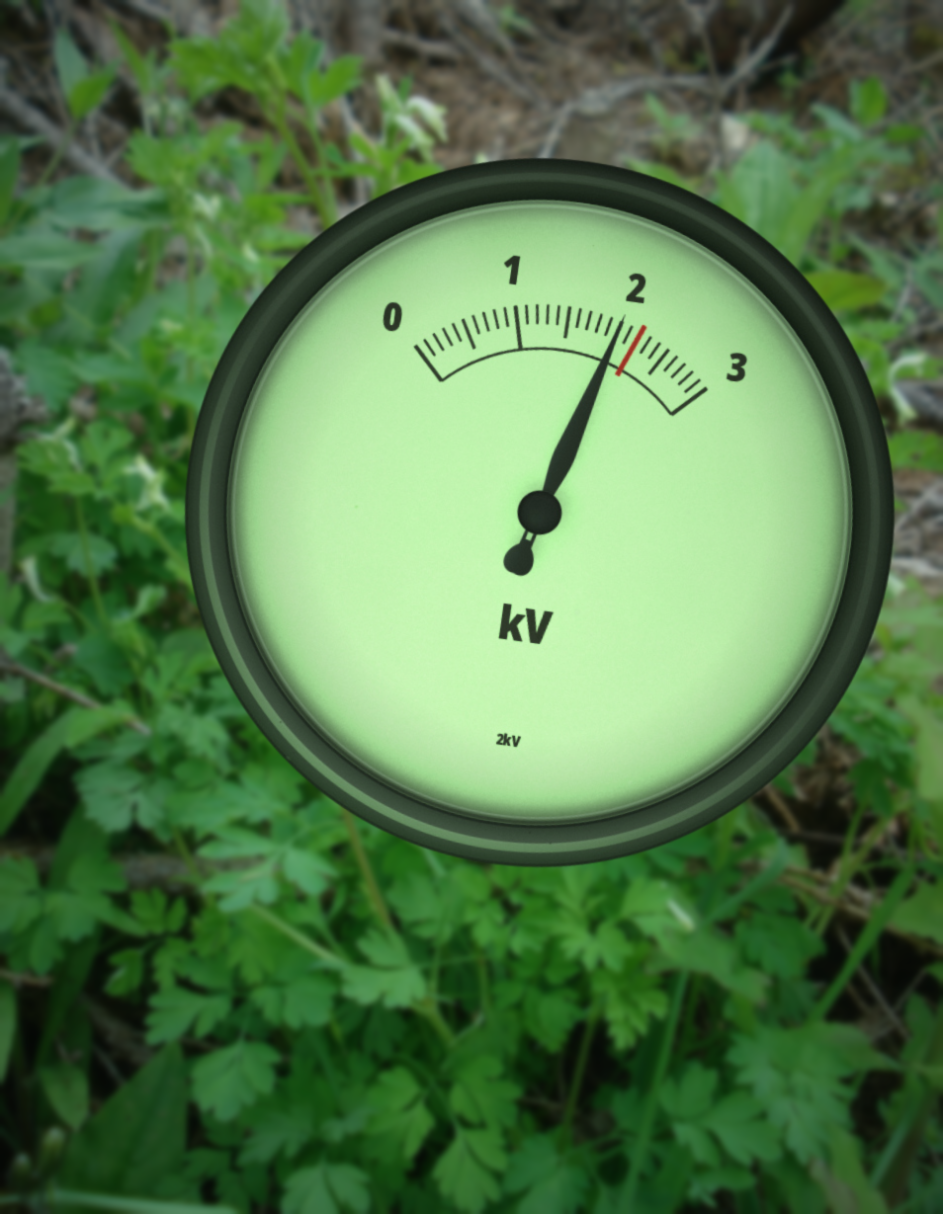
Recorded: 2 kV
